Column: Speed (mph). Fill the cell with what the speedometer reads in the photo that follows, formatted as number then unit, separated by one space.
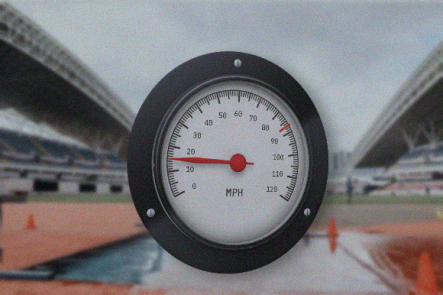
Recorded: 15 mph
